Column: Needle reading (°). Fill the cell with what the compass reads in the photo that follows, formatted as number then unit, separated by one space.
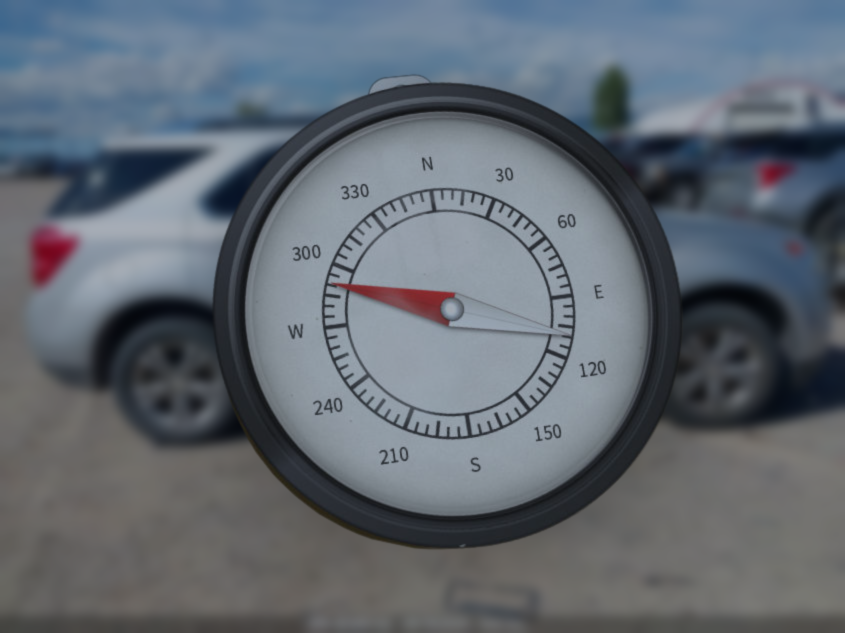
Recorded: 290 °
